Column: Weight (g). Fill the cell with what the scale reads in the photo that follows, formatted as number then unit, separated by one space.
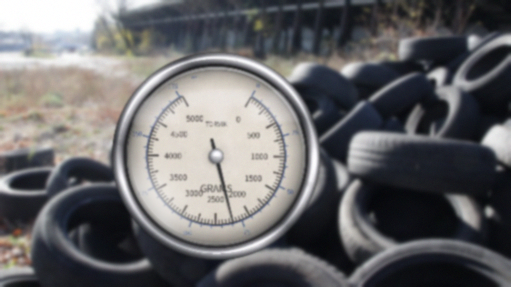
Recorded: 2250 g
